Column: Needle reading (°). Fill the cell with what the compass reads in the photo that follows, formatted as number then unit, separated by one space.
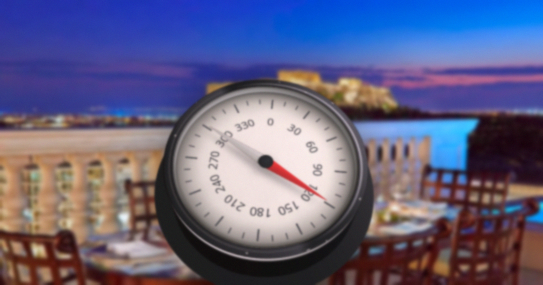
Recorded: 120 °
